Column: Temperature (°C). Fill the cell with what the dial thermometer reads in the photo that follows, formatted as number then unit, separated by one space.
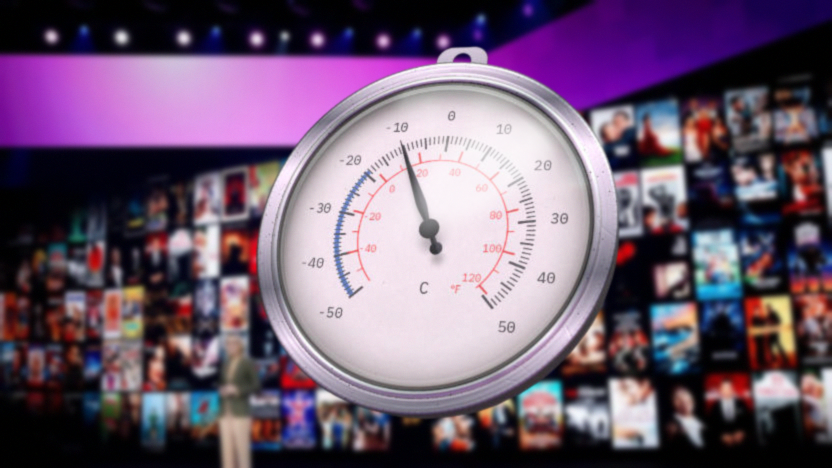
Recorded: -10 °C
